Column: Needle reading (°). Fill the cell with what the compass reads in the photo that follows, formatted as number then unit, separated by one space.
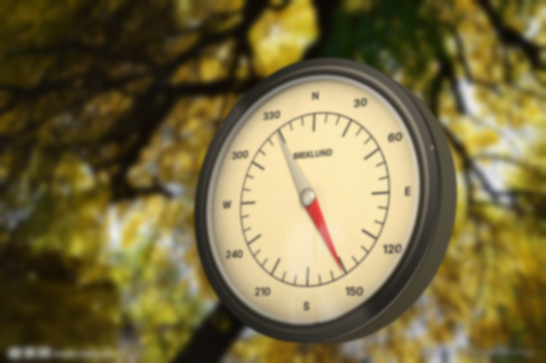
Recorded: 150 °
